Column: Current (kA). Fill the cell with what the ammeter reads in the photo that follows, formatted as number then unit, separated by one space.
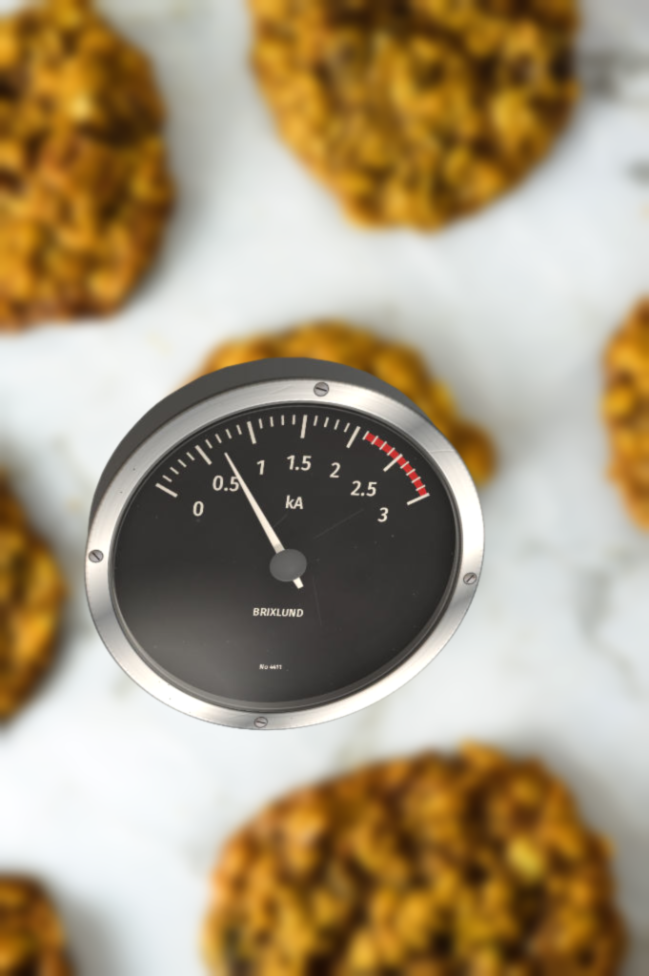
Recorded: 0.7 kA
